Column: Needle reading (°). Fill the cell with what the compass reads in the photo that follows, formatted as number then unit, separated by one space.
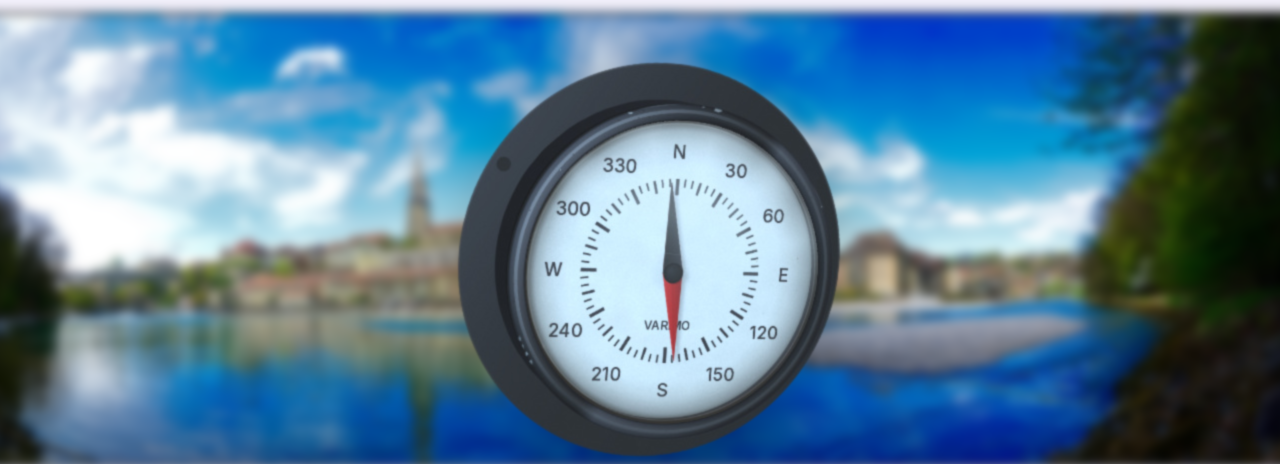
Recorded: 175 °
